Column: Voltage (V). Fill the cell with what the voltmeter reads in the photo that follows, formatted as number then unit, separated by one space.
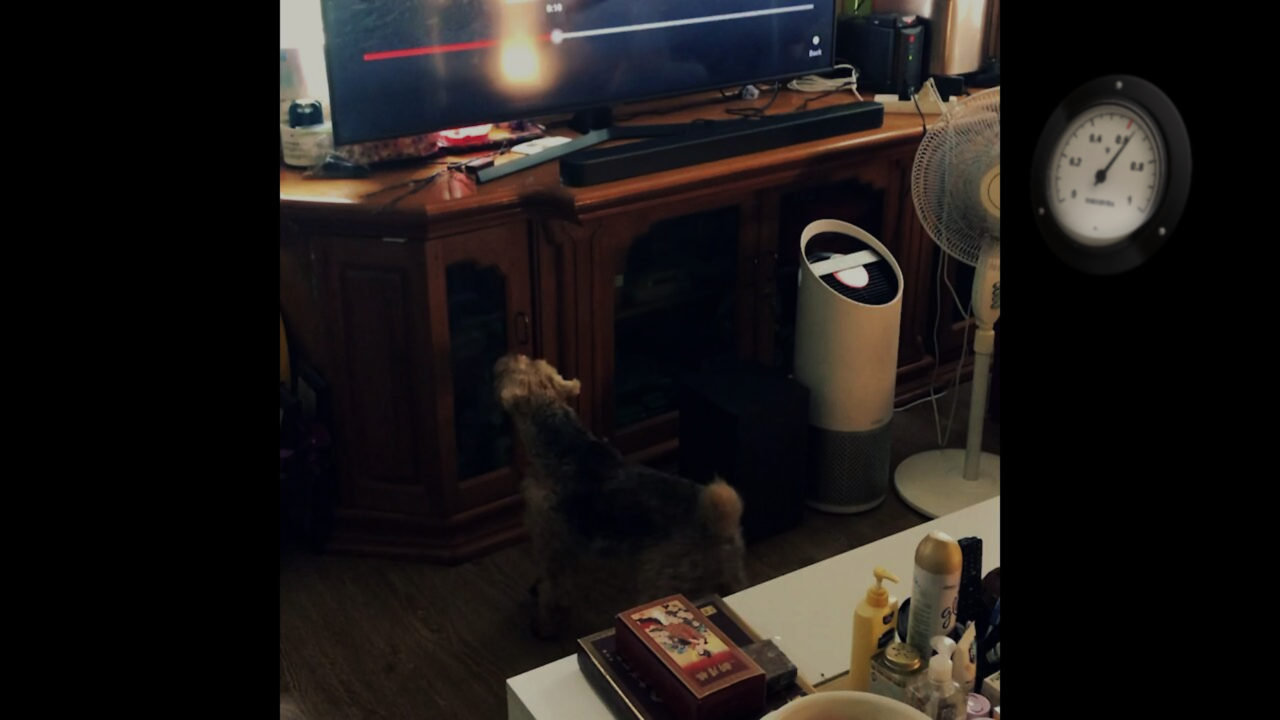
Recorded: 0.65 V
